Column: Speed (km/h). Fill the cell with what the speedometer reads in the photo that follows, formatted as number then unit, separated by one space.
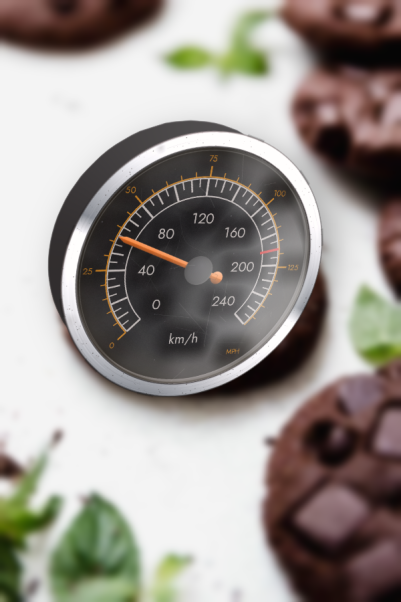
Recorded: 60 km/h
